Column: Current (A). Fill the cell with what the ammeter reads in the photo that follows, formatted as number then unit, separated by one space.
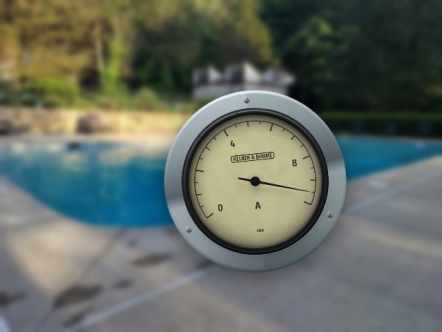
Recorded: 9.5 A
